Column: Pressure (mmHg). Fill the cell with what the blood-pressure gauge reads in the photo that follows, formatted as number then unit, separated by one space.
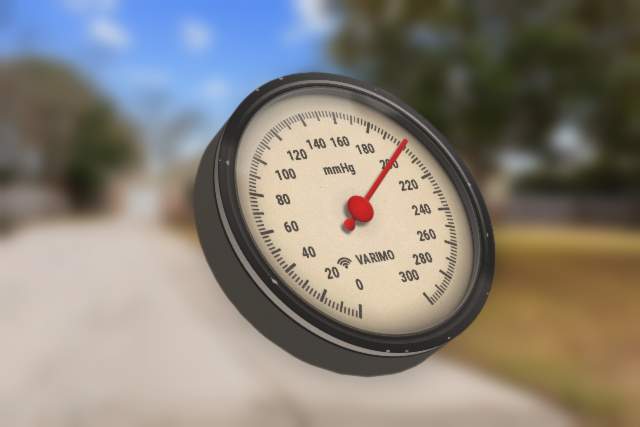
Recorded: 200 mmHg
